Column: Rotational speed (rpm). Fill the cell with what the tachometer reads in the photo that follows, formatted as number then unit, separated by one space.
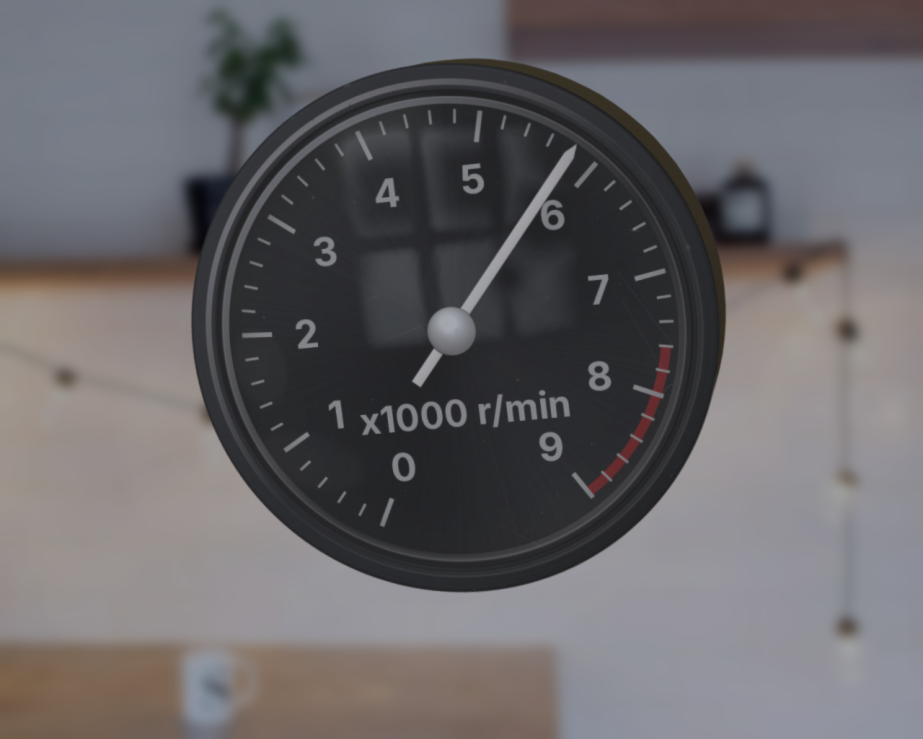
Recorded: 5800 rpm
